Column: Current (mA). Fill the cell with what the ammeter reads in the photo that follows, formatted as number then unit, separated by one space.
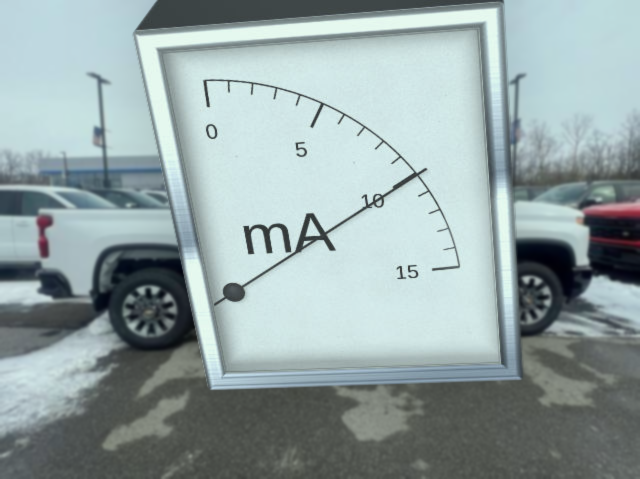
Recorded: 10 mA
